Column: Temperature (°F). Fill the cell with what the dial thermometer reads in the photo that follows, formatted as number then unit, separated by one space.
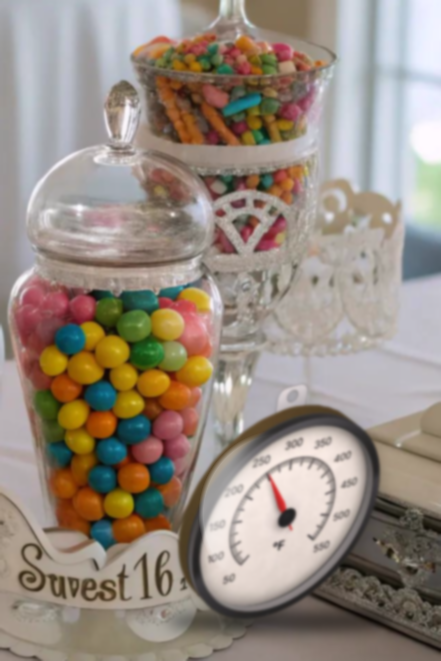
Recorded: 250 °F
